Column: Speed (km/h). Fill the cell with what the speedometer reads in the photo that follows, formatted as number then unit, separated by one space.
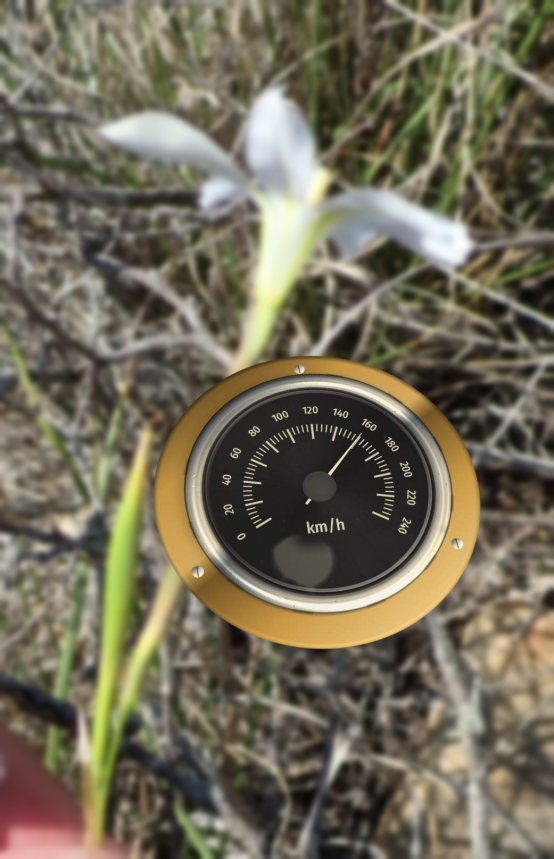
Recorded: 160 km/h
